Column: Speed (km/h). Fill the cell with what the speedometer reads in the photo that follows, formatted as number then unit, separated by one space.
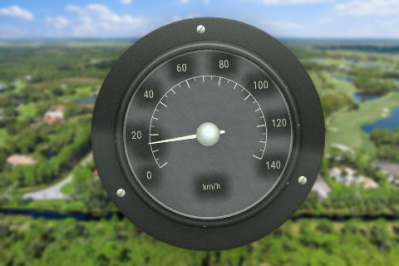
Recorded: 15 km/h
